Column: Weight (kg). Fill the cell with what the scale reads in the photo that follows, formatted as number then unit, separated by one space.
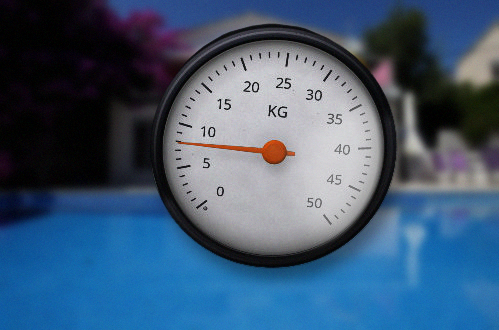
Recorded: 8 kg
